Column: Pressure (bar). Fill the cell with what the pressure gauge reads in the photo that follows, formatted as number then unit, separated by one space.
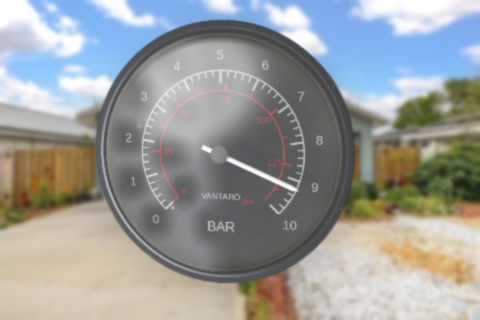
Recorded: 9.2 bar
